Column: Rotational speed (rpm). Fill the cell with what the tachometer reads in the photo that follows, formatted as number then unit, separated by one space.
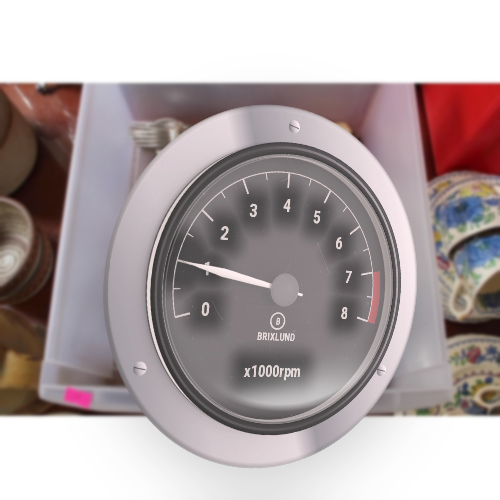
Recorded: 1000 rpm
